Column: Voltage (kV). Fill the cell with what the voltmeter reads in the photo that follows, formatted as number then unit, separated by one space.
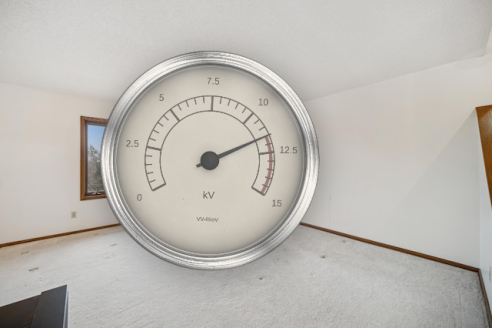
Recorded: 11.5 kV
